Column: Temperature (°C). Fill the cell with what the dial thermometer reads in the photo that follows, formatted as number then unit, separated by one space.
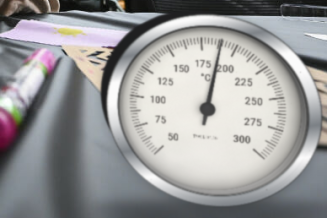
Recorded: 187.5 °C
